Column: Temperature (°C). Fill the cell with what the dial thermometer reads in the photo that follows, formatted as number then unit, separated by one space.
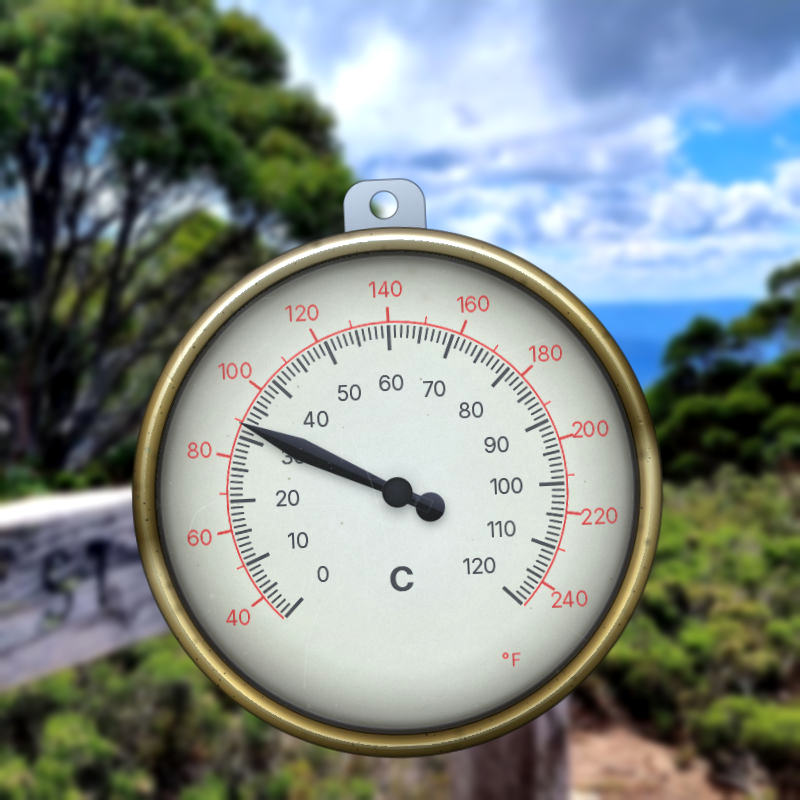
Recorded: 32 °C
